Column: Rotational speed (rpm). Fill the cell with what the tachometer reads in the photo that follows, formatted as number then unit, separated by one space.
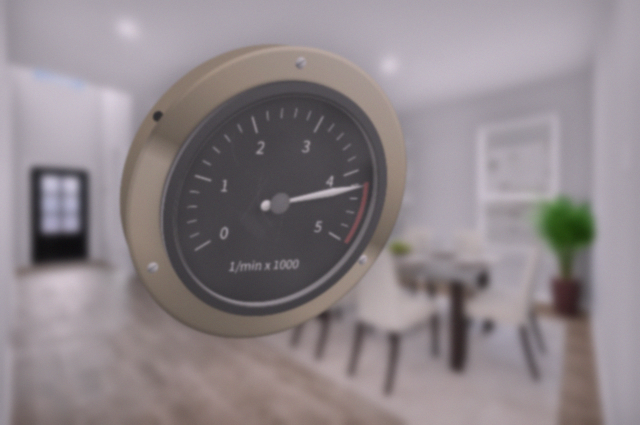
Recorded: 4200 rpm
